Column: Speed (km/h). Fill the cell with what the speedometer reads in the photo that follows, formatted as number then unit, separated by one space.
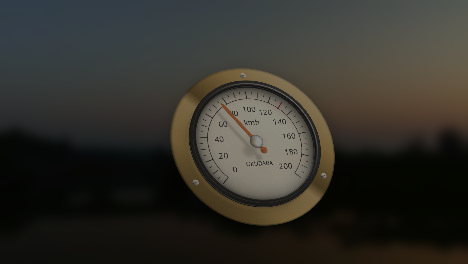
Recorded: 75 km/h
